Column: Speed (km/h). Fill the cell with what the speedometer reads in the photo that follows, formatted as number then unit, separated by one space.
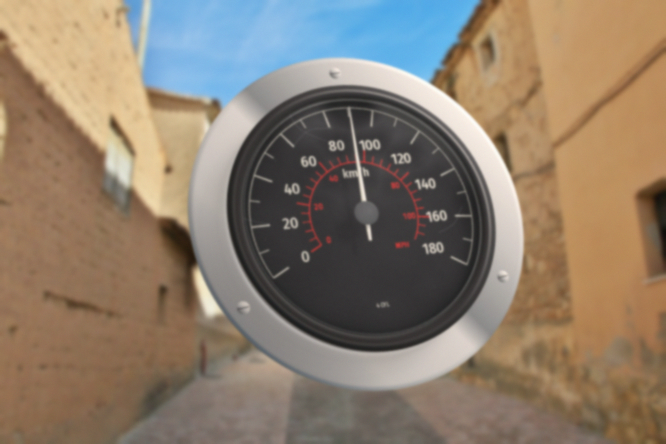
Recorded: 90 km/h
